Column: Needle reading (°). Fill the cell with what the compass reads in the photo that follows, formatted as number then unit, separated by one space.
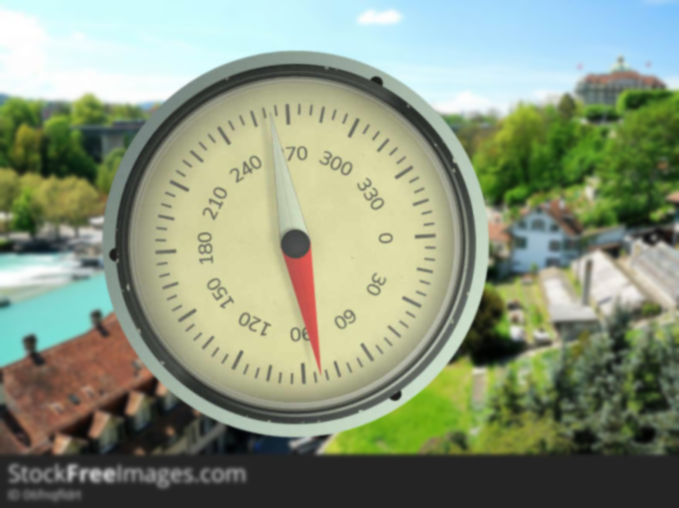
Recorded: 82.5 °
